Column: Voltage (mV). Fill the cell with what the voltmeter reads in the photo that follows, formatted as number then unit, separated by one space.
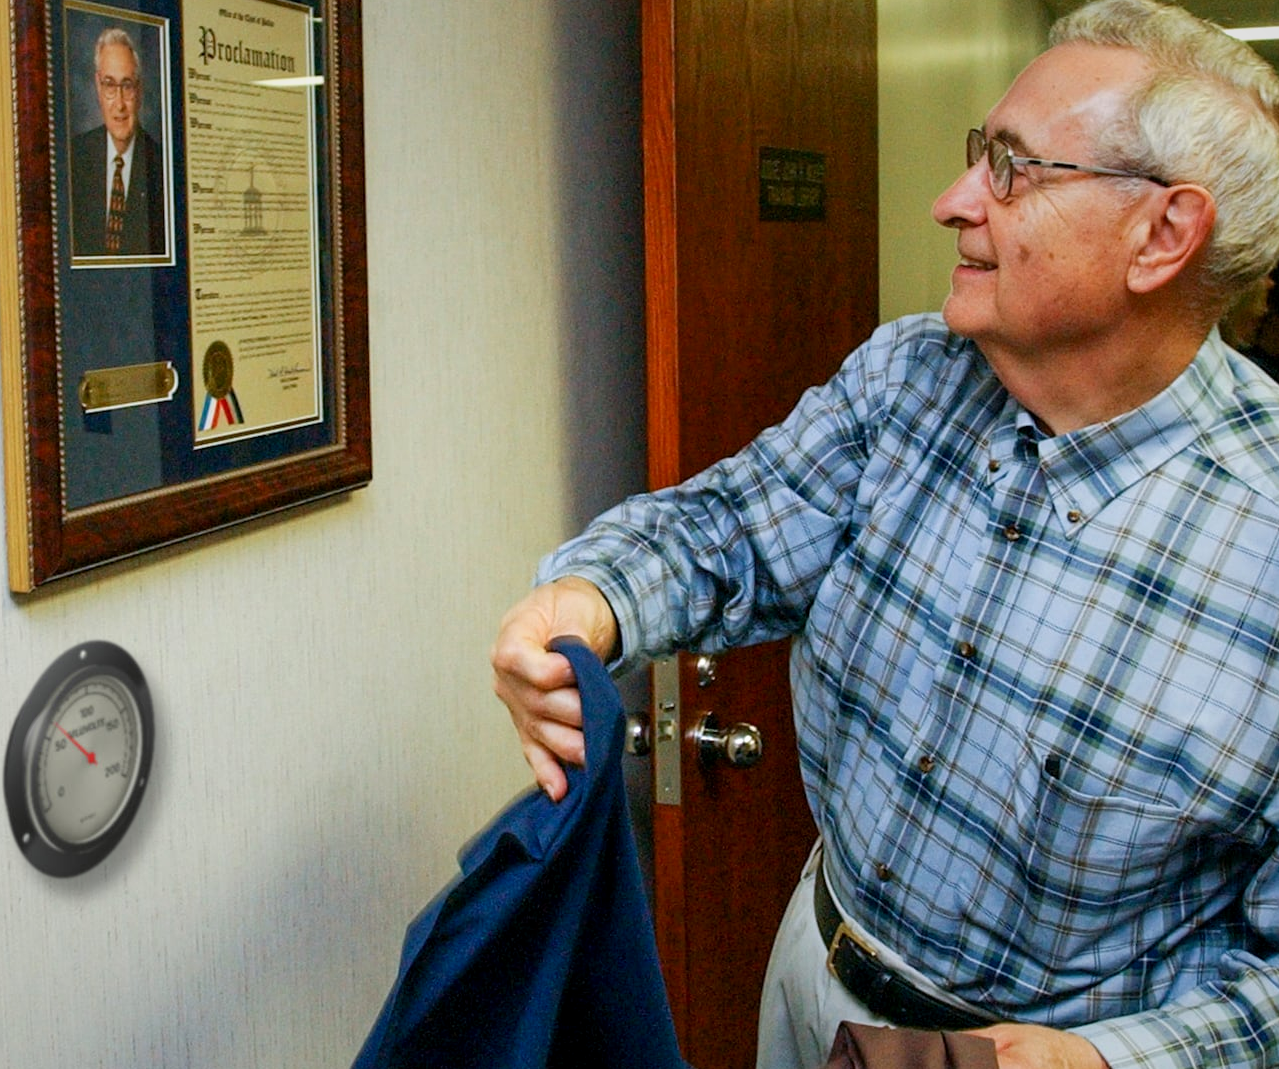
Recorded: 60 mV
